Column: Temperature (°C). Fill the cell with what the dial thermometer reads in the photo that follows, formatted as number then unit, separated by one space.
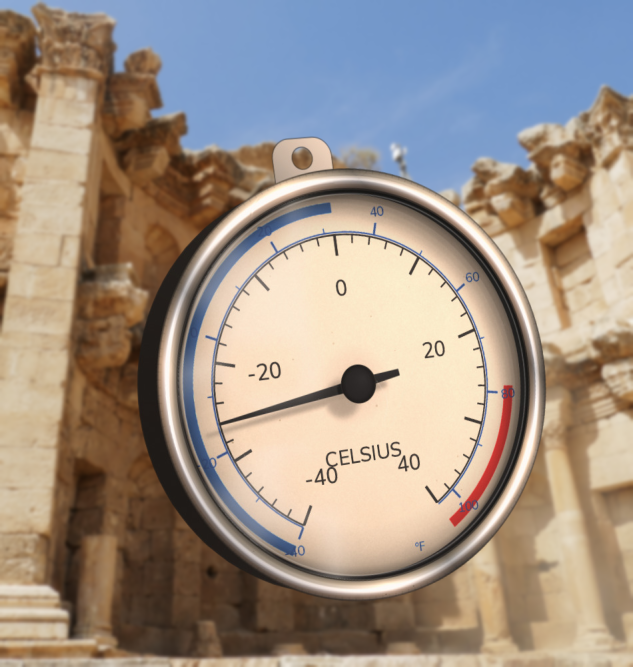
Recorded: -26 °C
